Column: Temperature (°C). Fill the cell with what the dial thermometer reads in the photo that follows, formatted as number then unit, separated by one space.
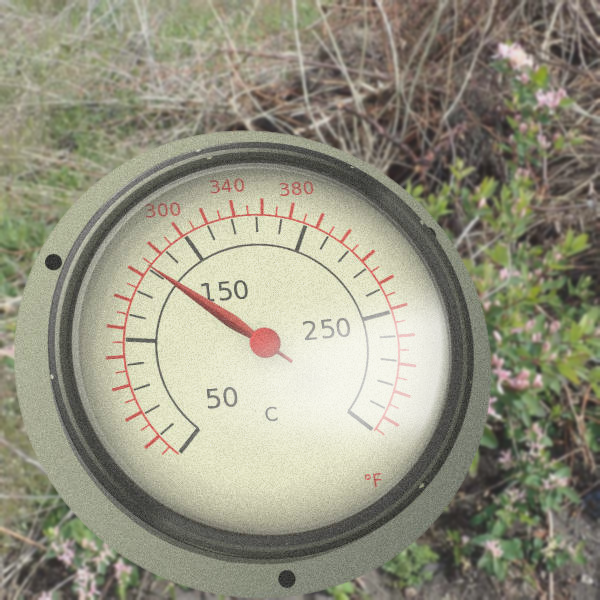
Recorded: 130 °C
